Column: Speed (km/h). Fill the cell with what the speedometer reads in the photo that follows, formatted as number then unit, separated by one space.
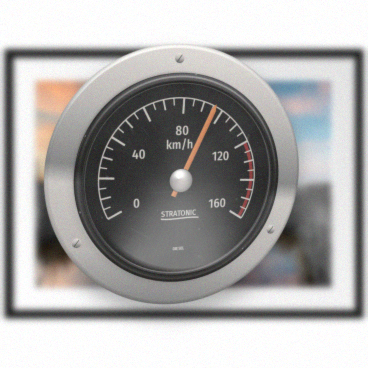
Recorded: 95 km/h
